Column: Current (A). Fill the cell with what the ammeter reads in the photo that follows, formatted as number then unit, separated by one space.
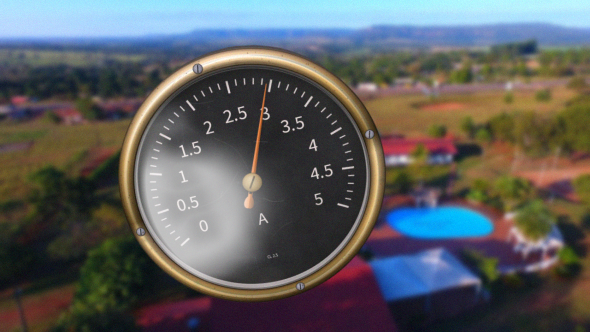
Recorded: 2.95 A
